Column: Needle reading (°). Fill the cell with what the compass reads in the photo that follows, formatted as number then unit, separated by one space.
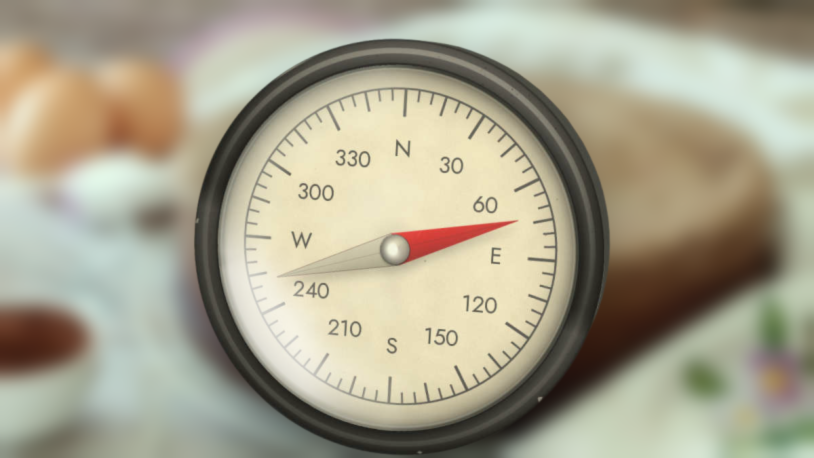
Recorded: 72.5 °
